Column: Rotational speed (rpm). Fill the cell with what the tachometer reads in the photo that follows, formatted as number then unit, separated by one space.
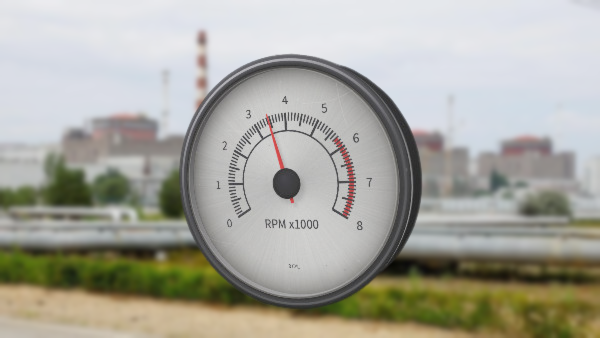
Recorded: 3500 rpm
